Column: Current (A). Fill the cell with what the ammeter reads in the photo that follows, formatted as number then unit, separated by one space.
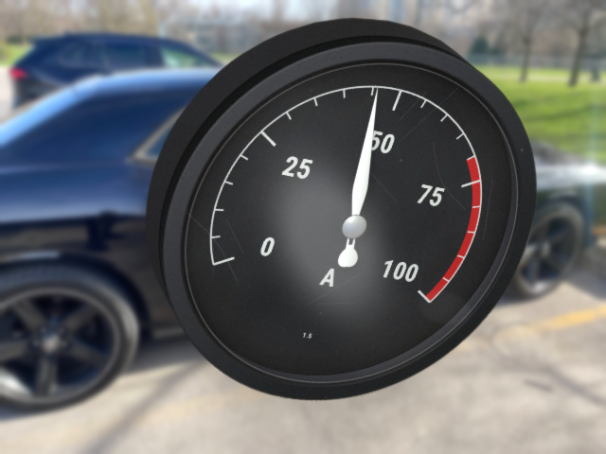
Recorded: 45 A
